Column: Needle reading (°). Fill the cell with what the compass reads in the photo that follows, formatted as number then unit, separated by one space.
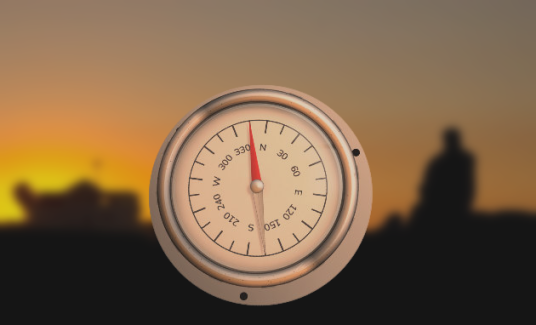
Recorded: 345 °
